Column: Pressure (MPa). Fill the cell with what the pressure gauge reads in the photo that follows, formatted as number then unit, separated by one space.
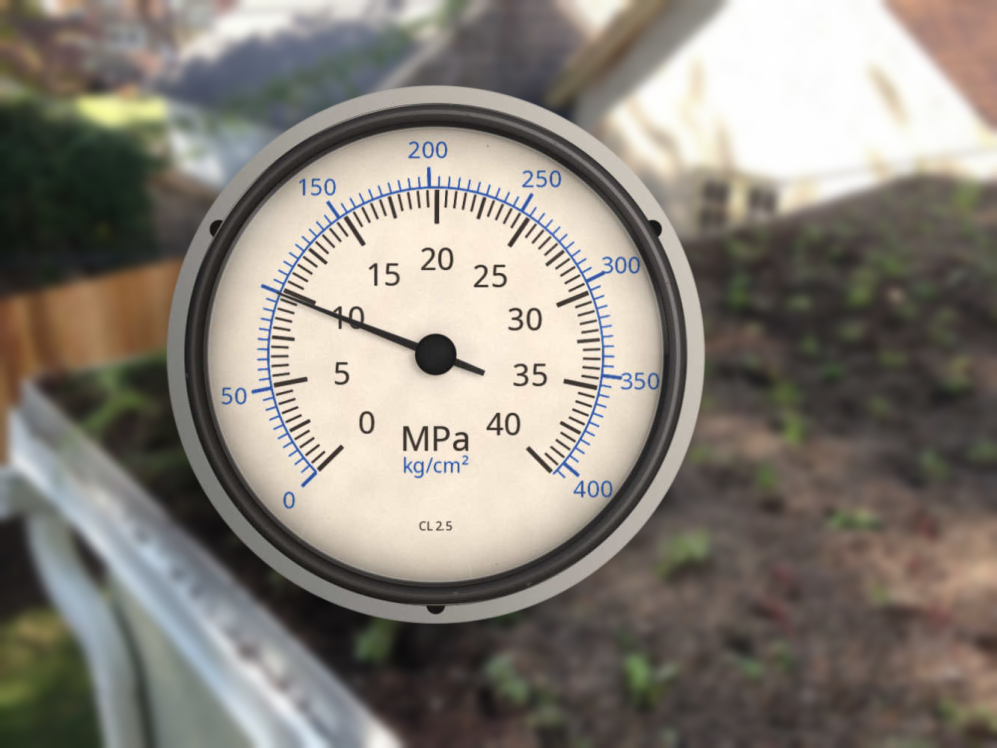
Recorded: 9.75 MPa
